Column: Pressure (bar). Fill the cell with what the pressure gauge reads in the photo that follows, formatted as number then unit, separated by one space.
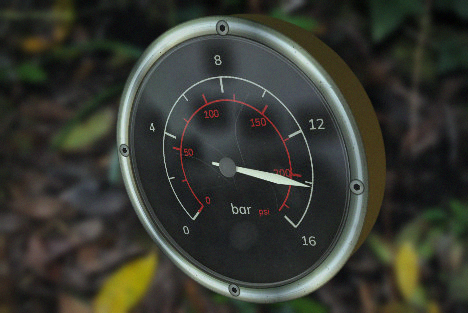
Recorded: 14 bar
